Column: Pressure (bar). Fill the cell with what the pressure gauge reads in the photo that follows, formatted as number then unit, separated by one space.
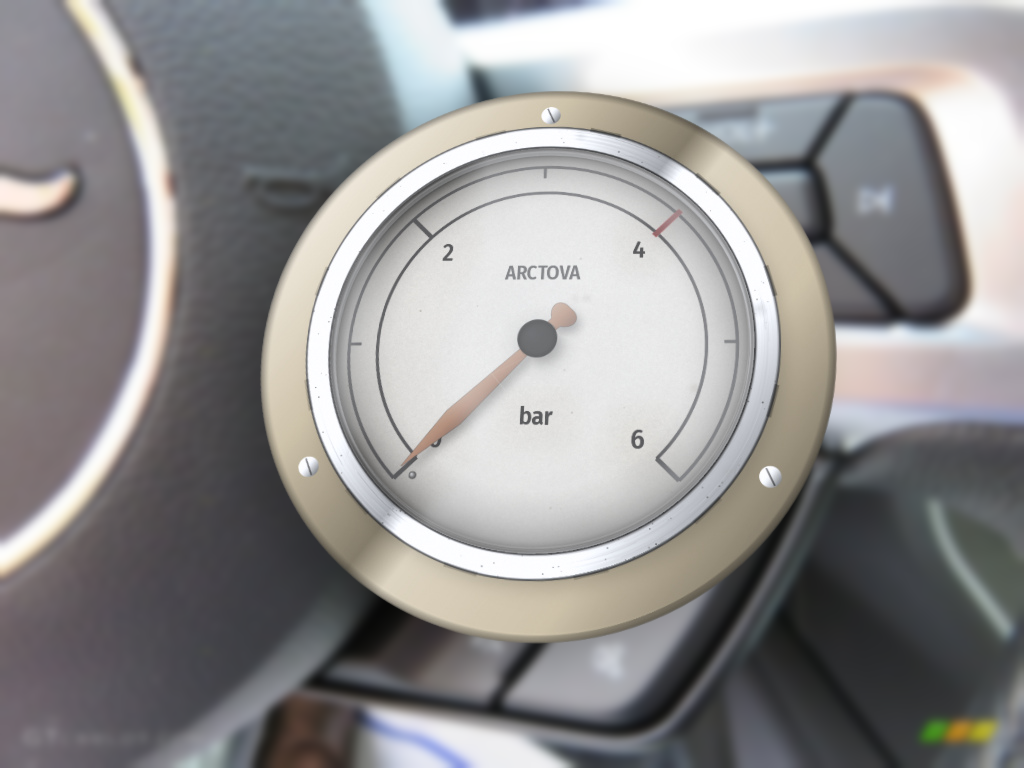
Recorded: 0 bar
